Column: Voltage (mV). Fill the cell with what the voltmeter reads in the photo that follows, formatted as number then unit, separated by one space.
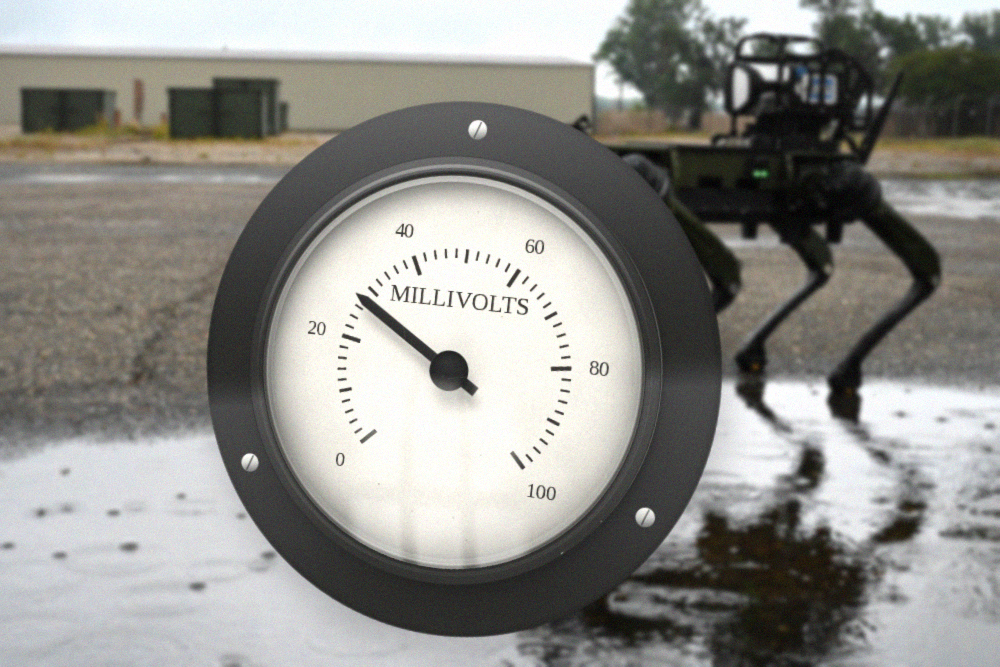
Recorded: 28 mV
